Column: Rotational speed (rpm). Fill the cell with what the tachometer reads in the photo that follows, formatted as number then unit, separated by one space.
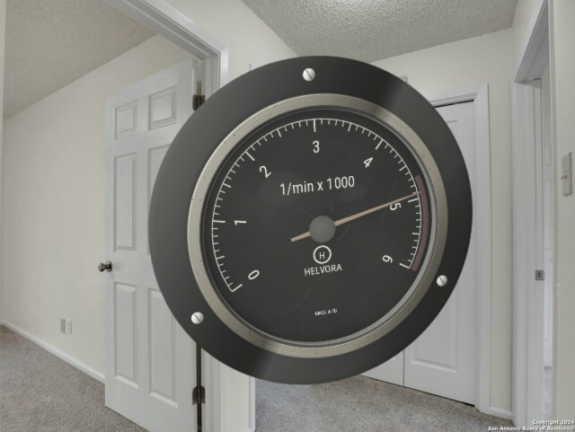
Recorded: 4900 rpm
